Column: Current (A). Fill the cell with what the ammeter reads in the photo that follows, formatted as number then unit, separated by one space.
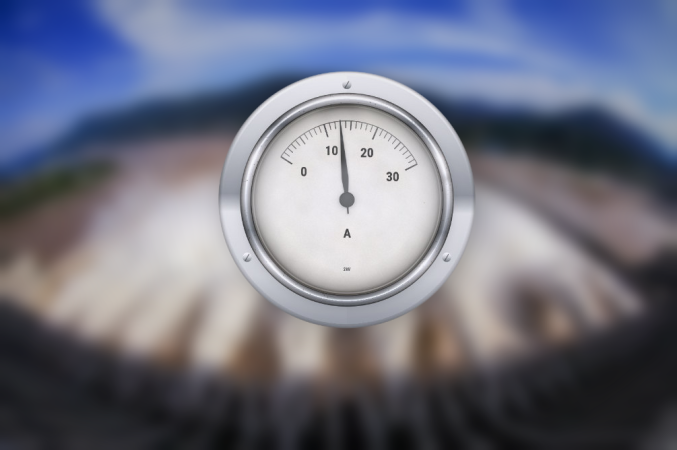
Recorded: 13 A
